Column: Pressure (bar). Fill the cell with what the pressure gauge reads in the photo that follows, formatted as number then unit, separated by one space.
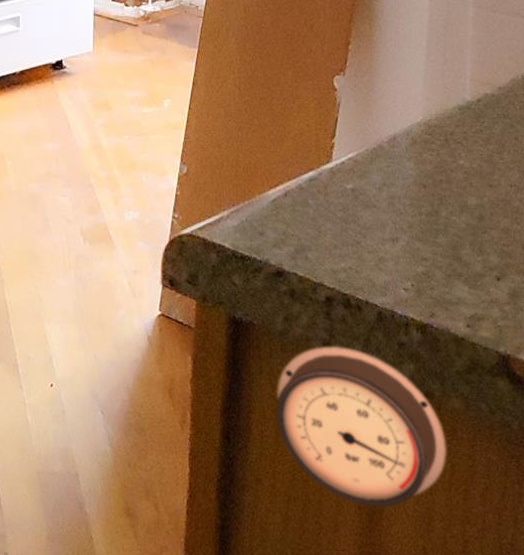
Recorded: 90 bar
